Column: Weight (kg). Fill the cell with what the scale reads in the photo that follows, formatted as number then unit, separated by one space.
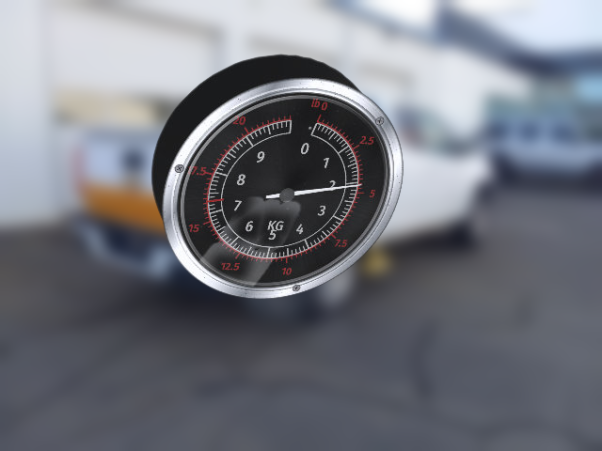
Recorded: 2 kg
